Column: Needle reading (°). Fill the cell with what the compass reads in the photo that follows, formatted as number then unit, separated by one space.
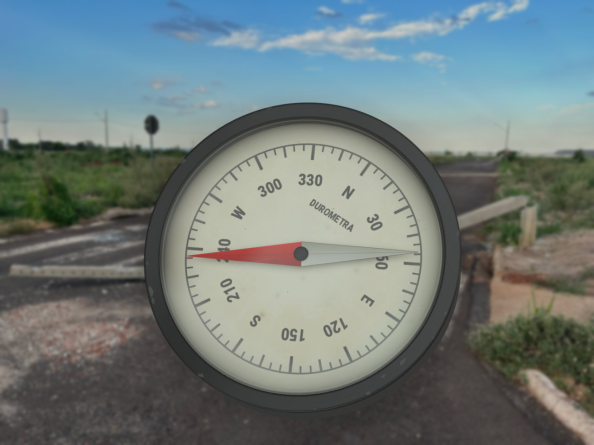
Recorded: 235 °
